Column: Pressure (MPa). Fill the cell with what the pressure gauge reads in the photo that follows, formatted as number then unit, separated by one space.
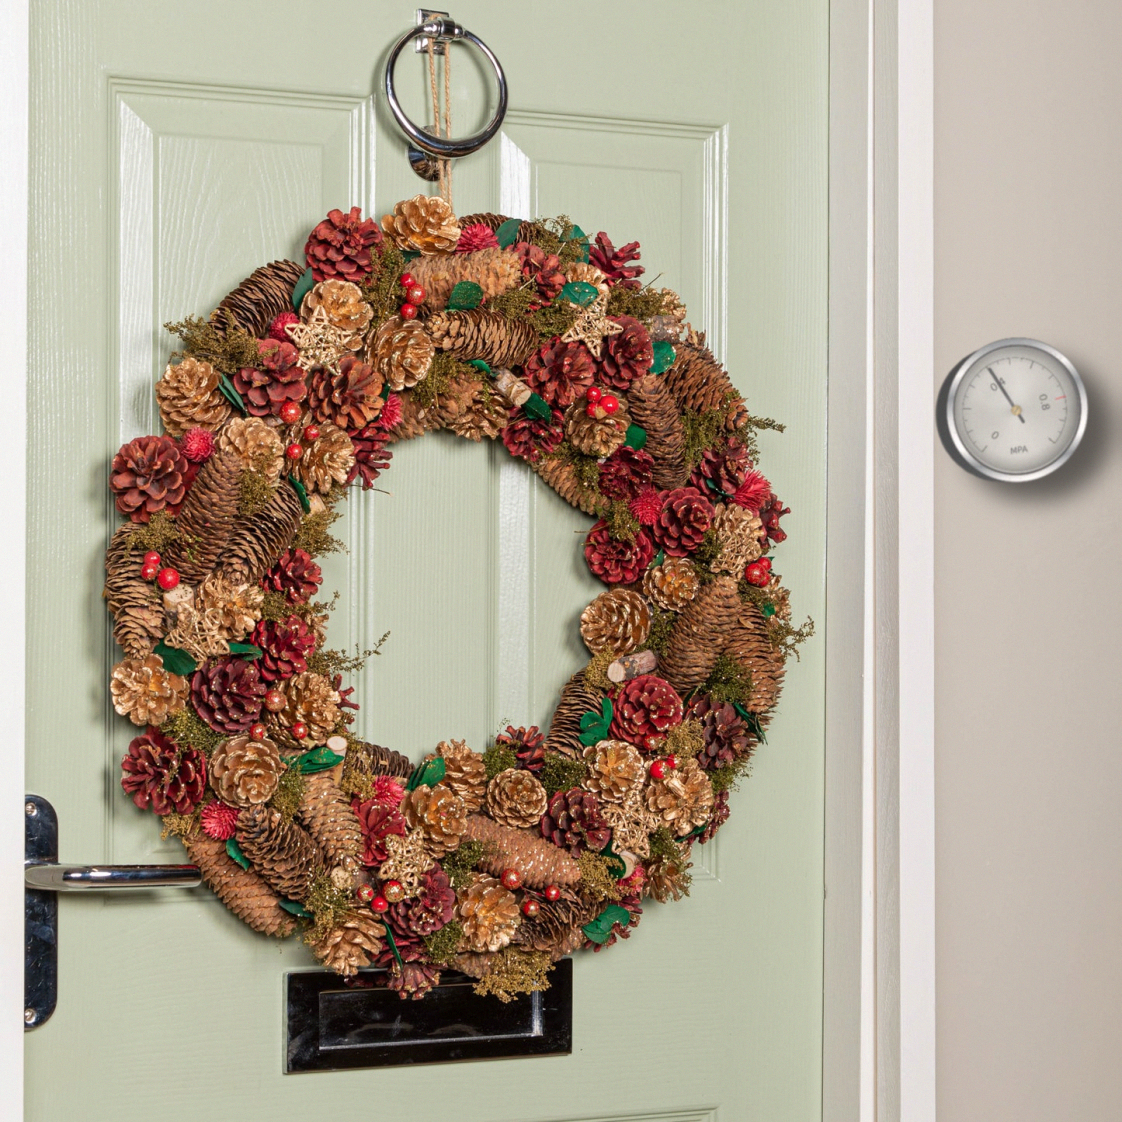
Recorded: 0.4 MPa
